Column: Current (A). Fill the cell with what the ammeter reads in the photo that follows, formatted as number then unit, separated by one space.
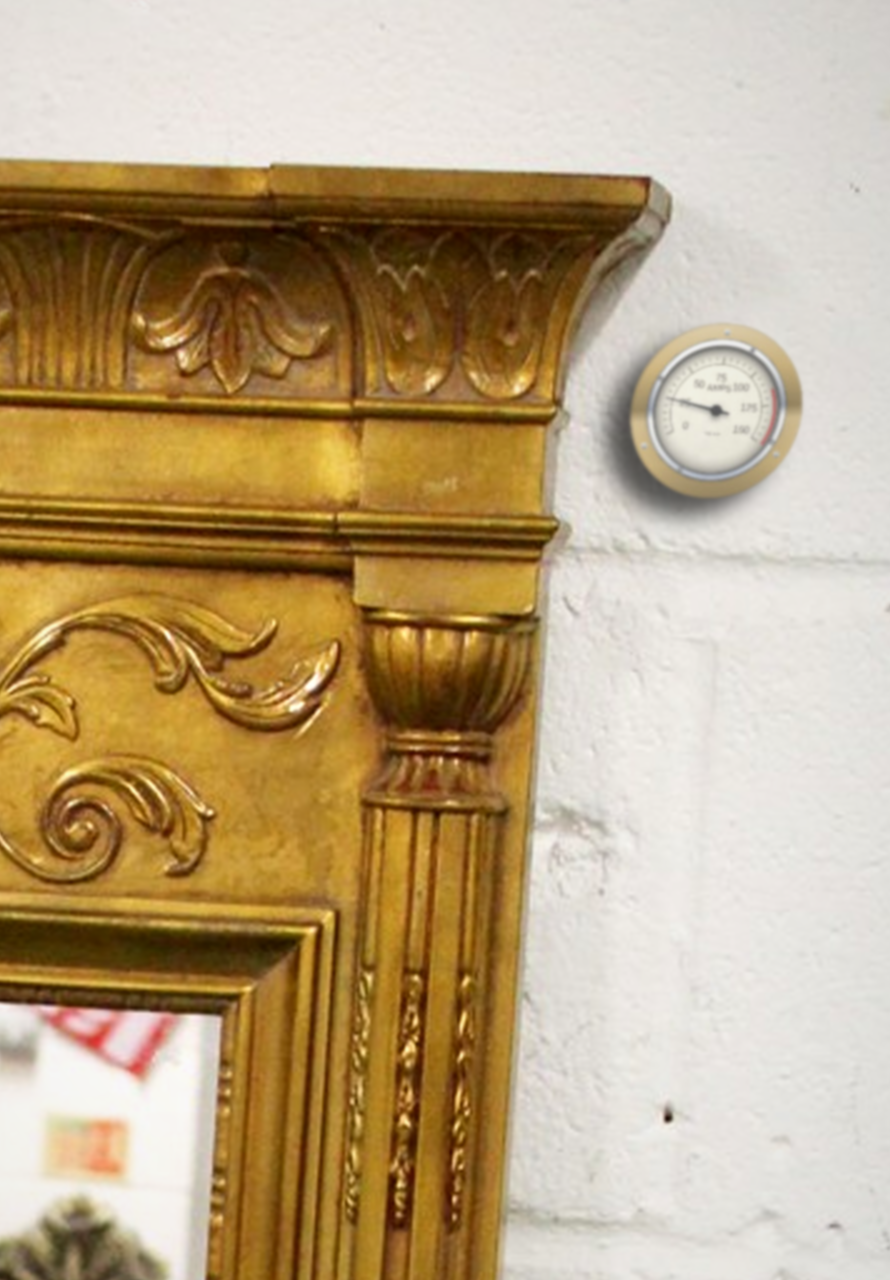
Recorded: 25 A
